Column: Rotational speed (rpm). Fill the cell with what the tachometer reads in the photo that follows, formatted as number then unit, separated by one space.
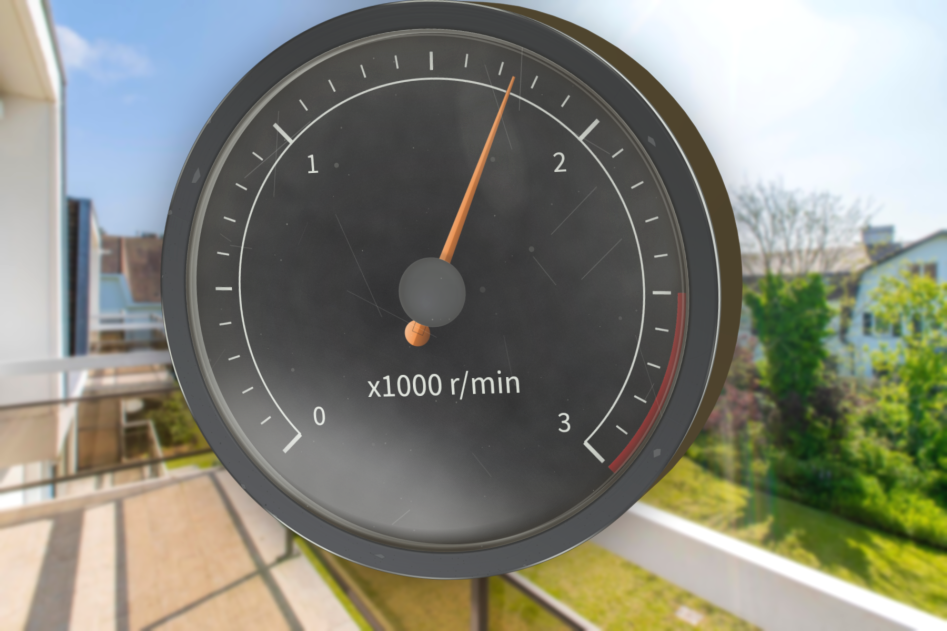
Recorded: 1750 rpm
